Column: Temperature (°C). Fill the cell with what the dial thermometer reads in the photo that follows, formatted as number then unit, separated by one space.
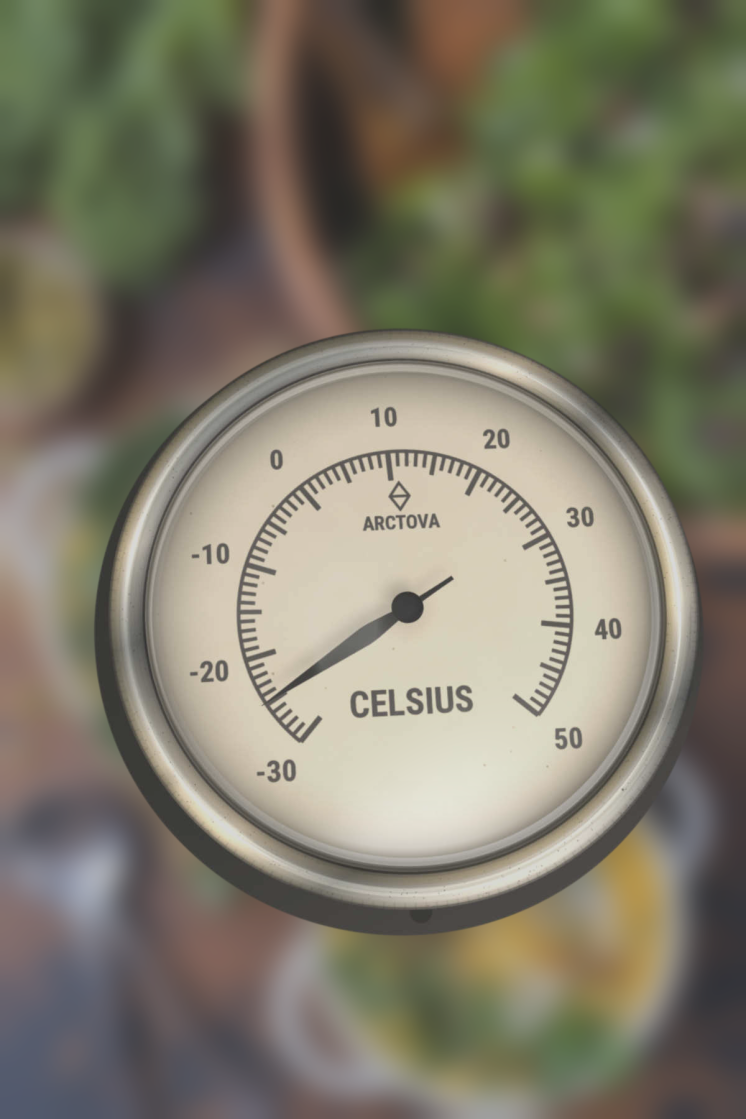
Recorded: -25 °C
